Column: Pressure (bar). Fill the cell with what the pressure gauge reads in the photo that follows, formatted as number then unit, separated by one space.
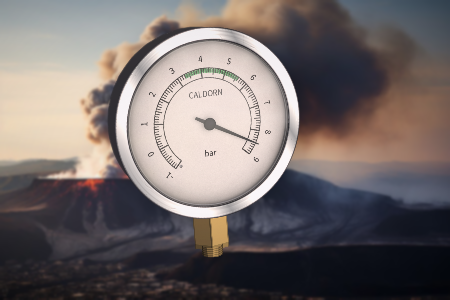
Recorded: 8.5 bar
